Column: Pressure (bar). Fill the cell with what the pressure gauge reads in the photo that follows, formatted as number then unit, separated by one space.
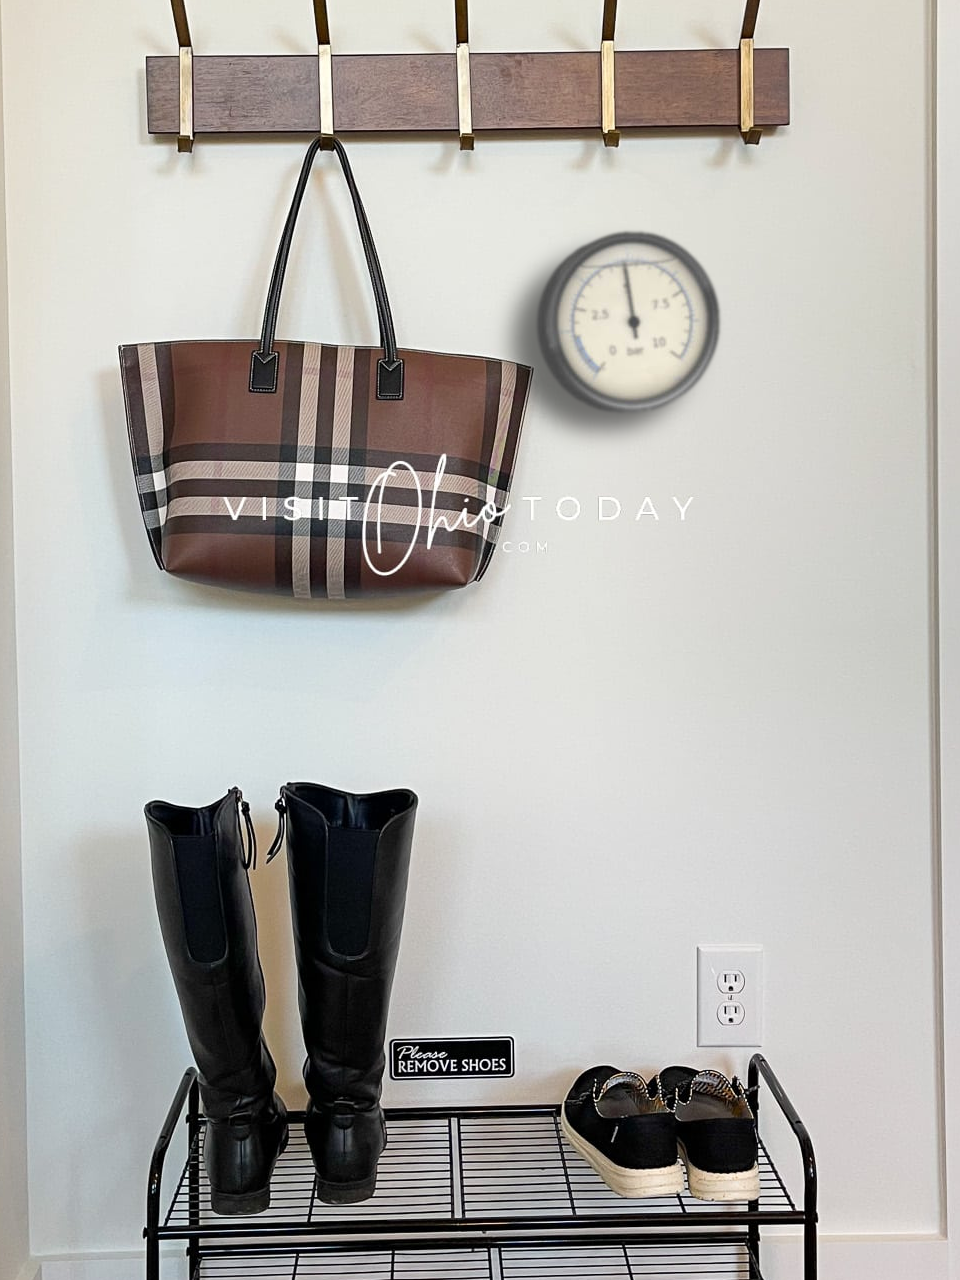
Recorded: 5 bar
